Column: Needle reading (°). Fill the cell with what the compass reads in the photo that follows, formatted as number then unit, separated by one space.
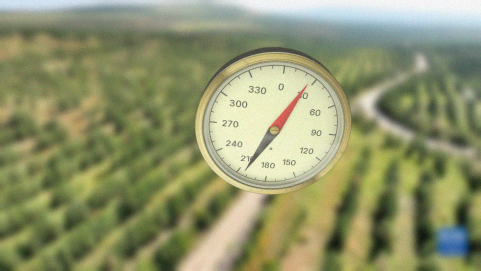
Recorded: 25 °
